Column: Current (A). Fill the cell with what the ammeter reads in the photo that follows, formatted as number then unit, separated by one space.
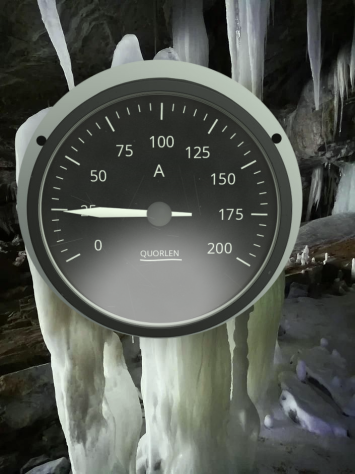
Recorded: 25 A
